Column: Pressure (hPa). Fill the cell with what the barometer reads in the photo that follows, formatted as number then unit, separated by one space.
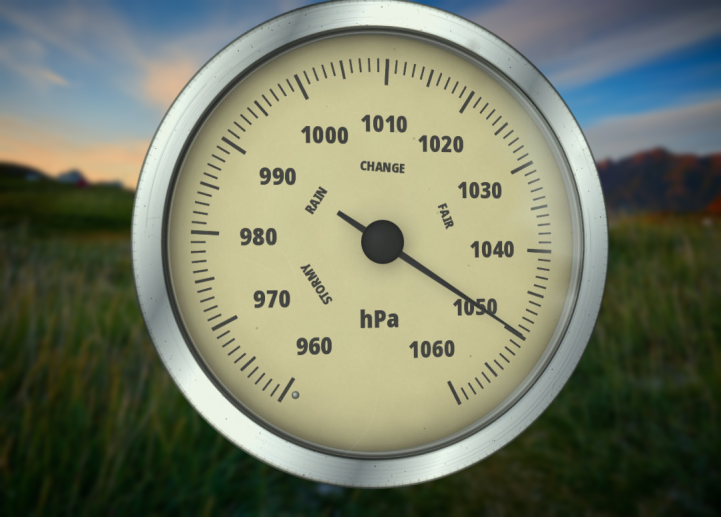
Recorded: 1050 hPa
